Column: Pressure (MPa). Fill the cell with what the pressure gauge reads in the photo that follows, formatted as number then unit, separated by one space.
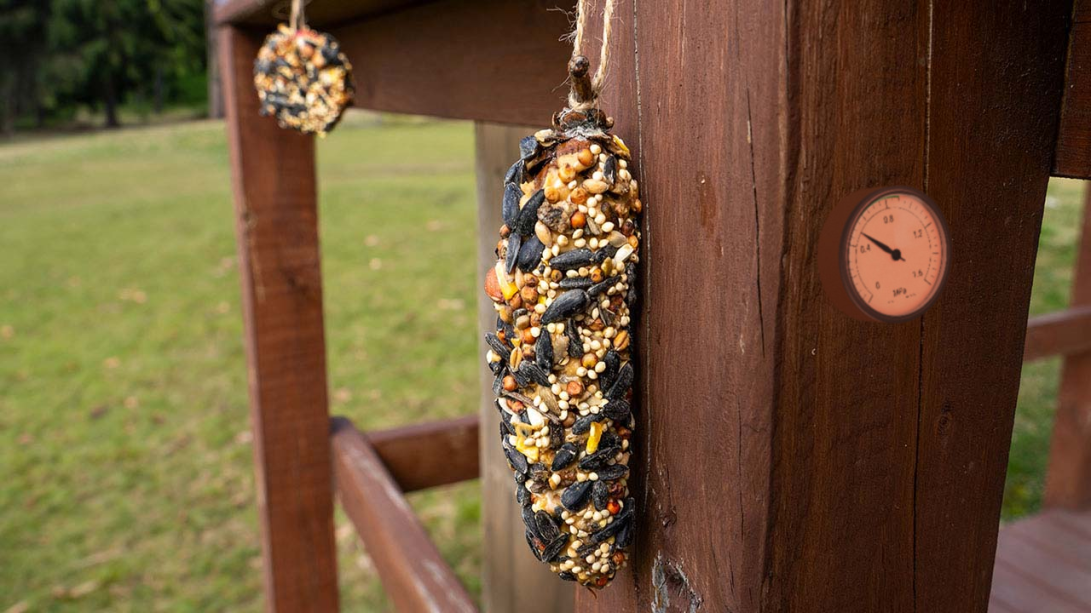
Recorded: 0.5 MPa
